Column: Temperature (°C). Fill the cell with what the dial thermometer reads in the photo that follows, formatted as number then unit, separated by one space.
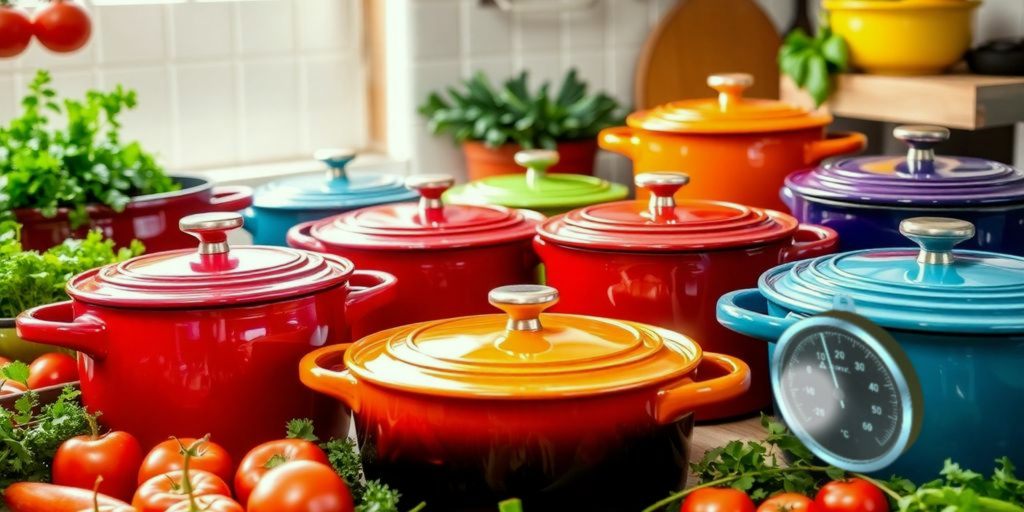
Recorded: 15 °C
